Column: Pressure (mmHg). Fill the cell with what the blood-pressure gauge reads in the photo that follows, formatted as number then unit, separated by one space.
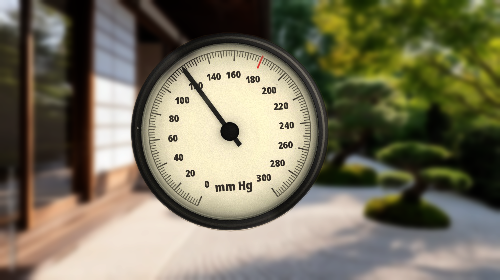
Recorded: 120 mmHg
